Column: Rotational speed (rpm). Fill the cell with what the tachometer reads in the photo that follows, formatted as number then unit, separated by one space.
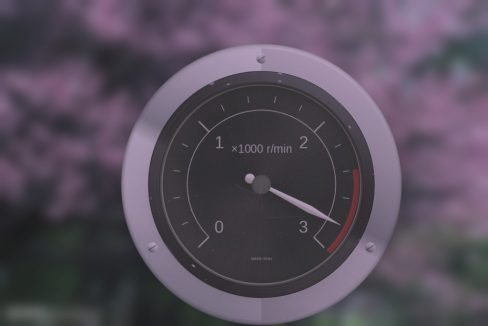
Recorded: 2800 rpm
